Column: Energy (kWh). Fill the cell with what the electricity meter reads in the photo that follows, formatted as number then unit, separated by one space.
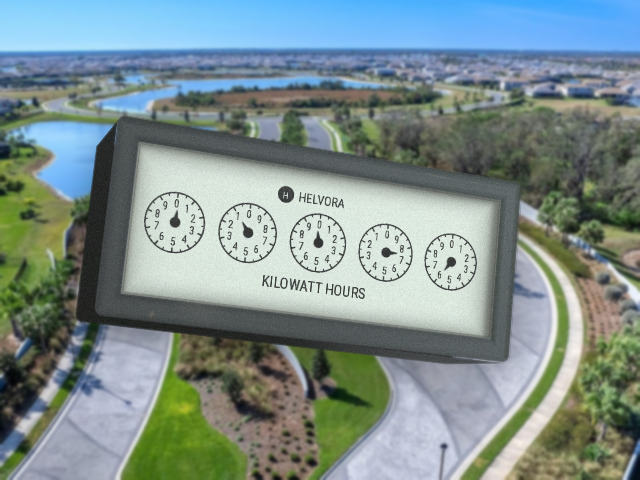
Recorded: 976 kWh
